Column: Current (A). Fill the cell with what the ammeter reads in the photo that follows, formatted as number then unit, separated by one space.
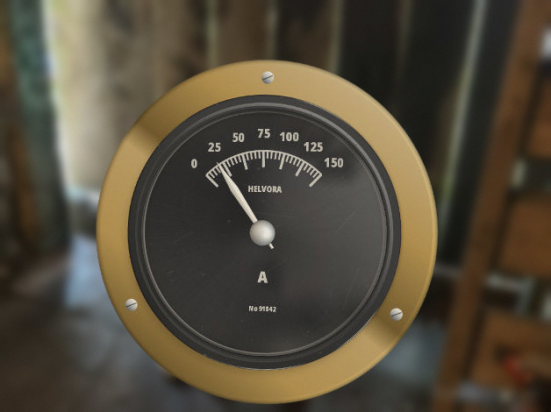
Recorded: 20 A
